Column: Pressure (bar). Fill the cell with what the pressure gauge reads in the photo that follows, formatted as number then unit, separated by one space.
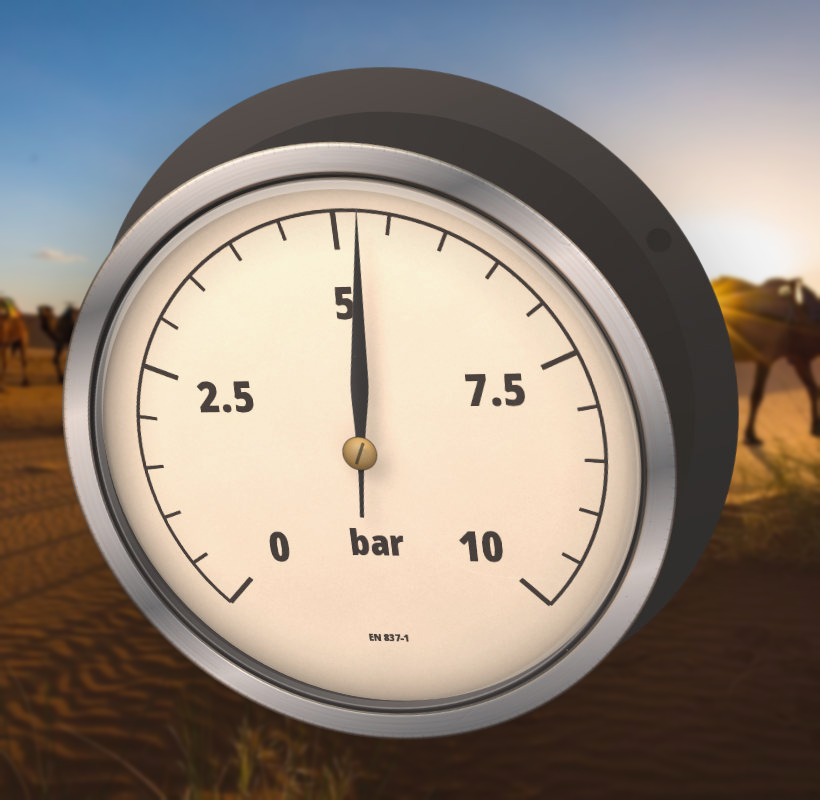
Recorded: 5.25 bar
